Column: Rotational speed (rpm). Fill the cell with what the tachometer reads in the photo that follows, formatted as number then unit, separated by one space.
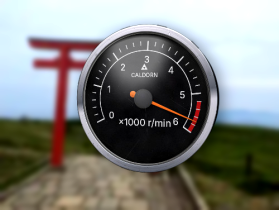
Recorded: 5700 rpm
